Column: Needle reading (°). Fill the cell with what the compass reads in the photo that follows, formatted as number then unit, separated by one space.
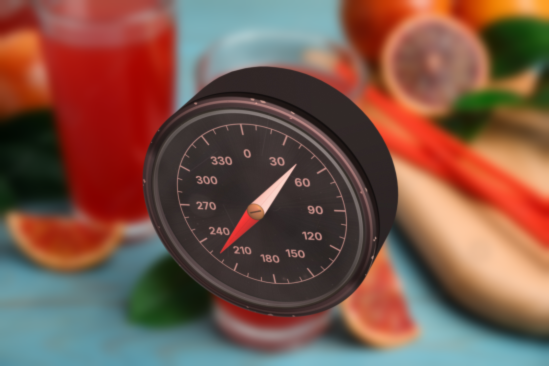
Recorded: 225 °
